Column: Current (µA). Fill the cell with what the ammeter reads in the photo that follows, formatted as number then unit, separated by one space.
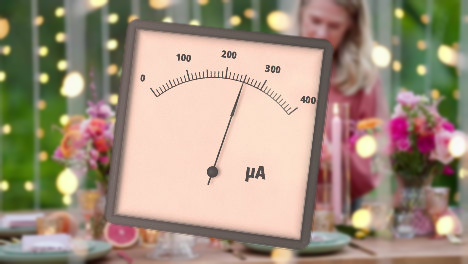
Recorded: 250 µA
